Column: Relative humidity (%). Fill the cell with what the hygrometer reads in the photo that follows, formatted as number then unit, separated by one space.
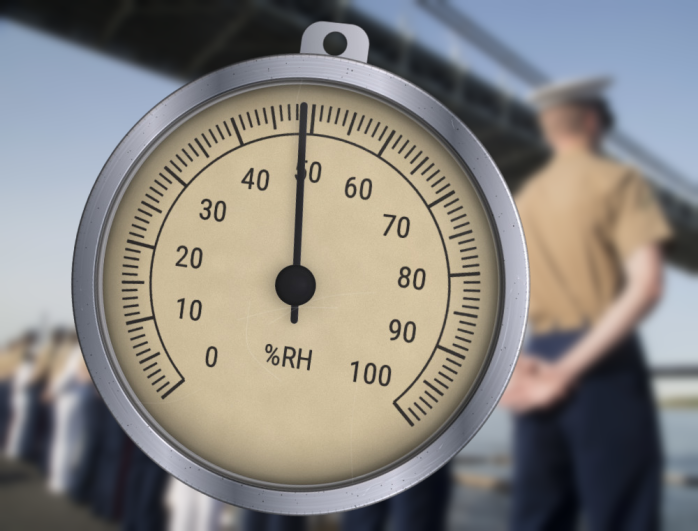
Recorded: 49 %
